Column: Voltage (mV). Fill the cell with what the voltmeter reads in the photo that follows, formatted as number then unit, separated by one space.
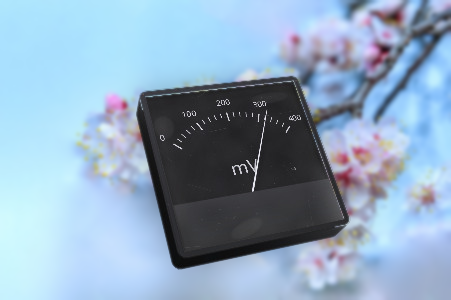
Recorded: 320 mV
